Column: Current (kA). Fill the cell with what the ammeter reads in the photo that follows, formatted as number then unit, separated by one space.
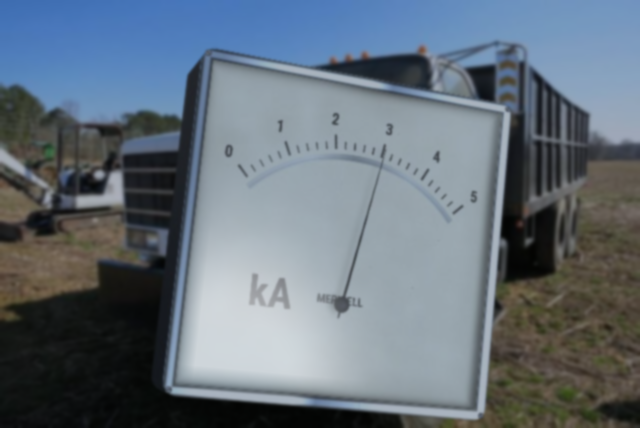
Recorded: 3 kA
